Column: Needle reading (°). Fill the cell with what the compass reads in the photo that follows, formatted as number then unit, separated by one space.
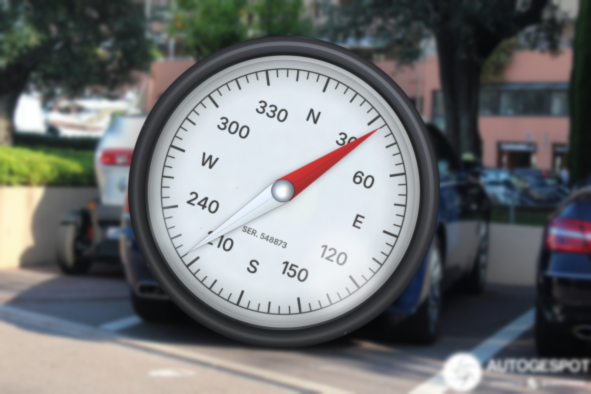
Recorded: 35 °
